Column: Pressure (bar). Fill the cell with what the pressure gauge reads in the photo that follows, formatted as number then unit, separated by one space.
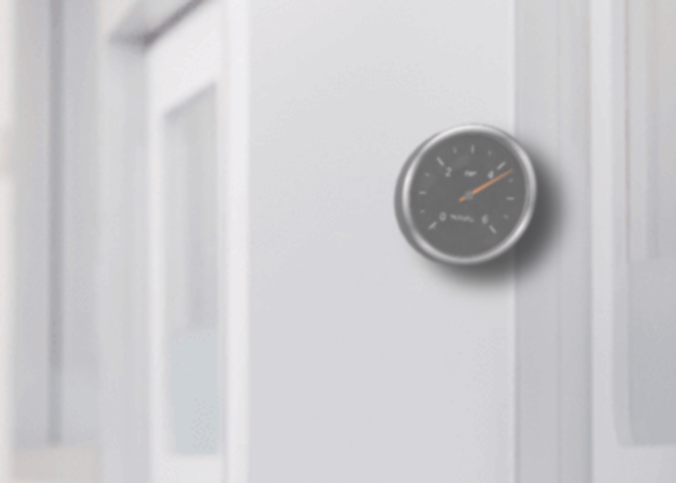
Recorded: 4.25 bar
